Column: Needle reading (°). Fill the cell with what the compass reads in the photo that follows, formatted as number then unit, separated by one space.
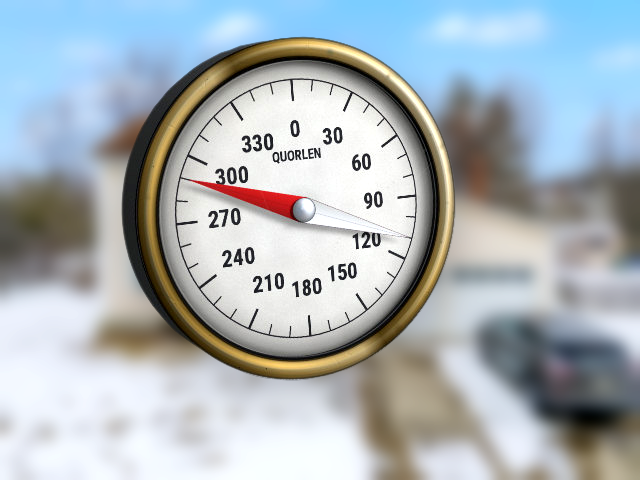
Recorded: 290 °
